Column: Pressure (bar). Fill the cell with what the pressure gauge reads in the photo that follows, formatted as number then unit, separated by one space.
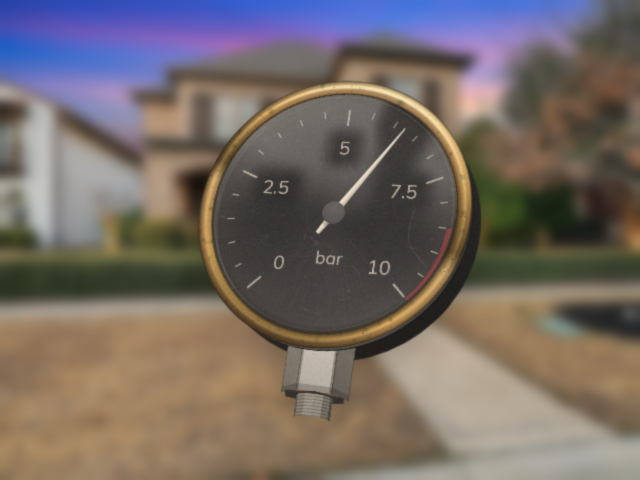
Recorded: 6.25 bar
